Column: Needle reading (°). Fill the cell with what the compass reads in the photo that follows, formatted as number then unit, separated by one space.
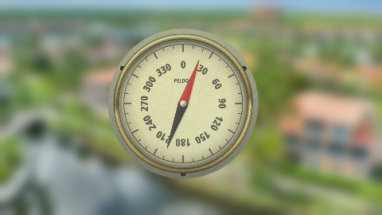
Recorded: 20 °
